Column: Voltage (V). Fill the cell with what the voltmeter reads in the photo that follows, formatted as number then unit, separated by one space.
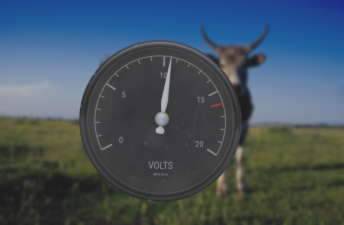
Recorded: 10.5 V
